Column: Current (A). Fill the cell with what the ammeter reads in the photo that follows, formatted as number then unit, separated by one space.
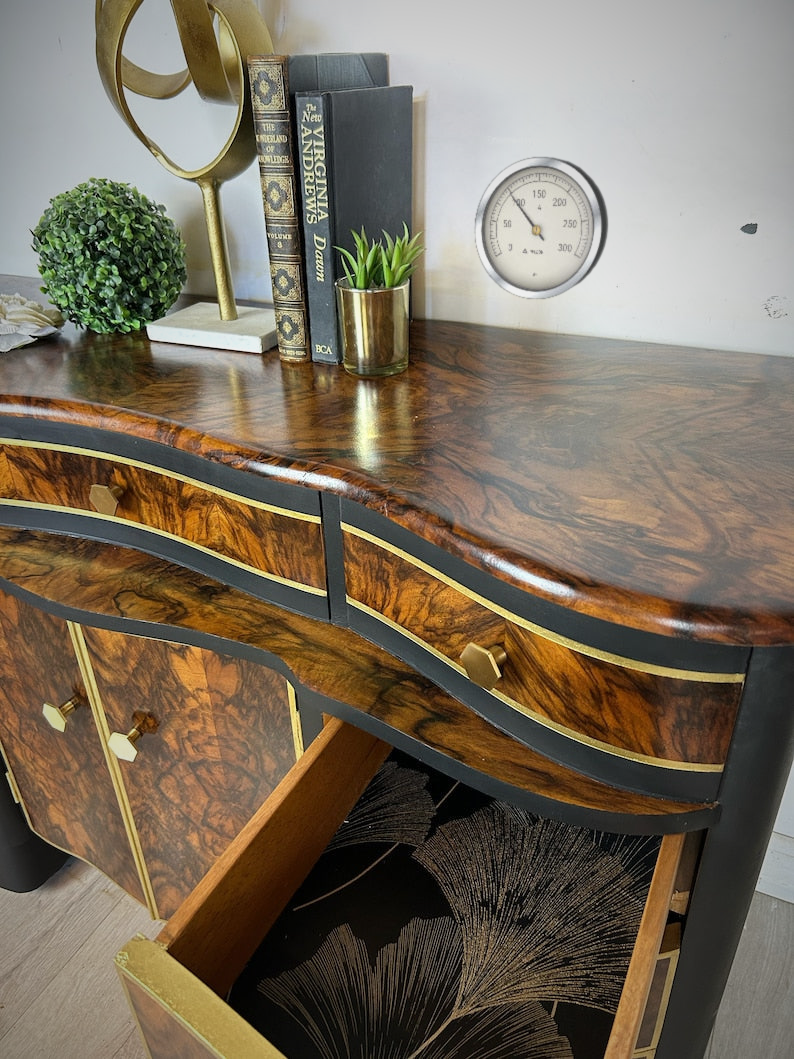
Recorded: 100 A
